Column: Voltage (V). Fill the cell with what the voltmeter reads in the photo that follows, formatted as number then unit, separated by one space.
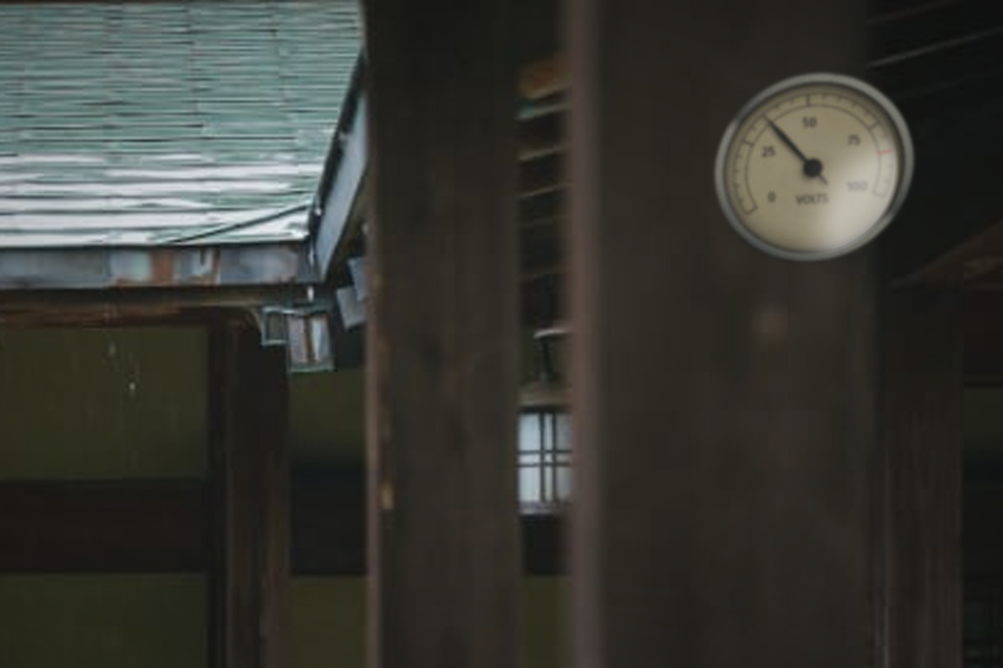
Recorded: 35 V
